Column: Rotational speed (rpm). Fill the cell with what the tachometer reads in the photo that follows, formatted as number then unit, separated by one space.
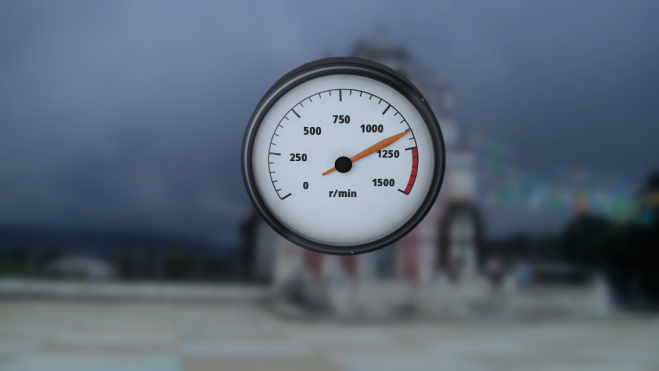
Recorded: 1150 rpm
